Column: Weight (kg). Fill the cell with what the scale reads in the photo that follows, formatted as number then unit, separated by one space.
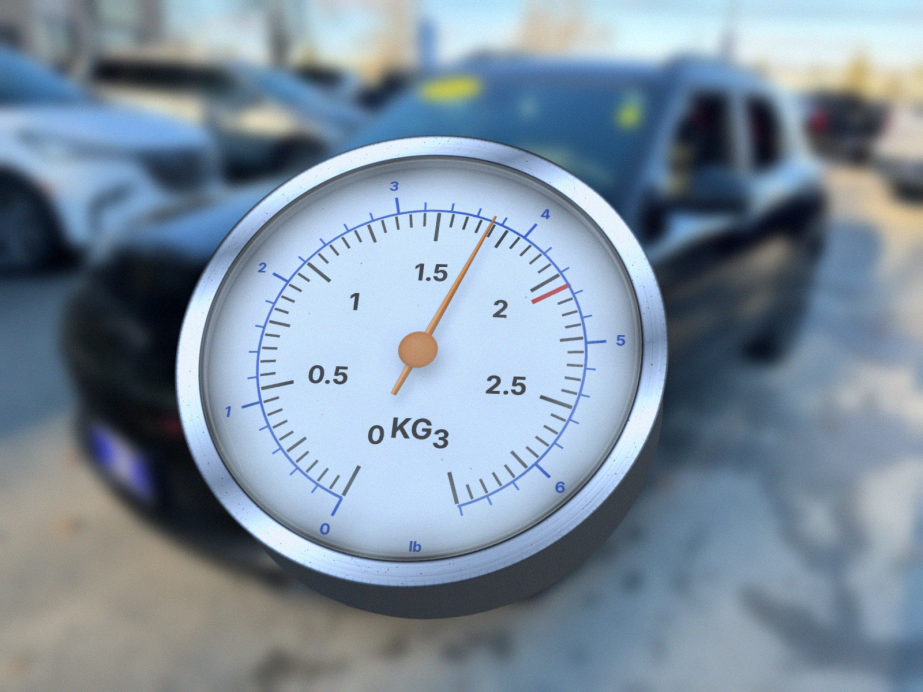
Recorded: 1.7 kg
